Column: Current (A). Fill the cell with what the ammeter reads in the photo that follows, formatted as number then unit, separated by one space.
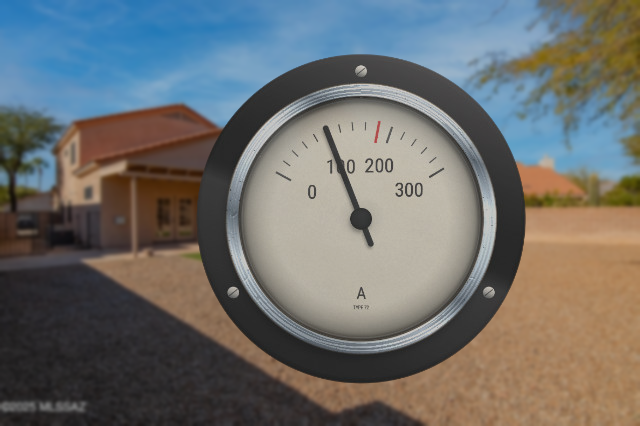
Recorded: 100 A
